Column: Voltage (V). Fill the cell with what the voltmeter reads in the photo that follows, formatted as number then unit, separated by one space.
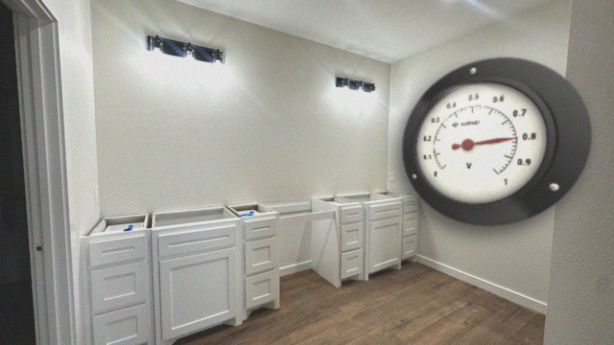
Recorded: 0.8 V
